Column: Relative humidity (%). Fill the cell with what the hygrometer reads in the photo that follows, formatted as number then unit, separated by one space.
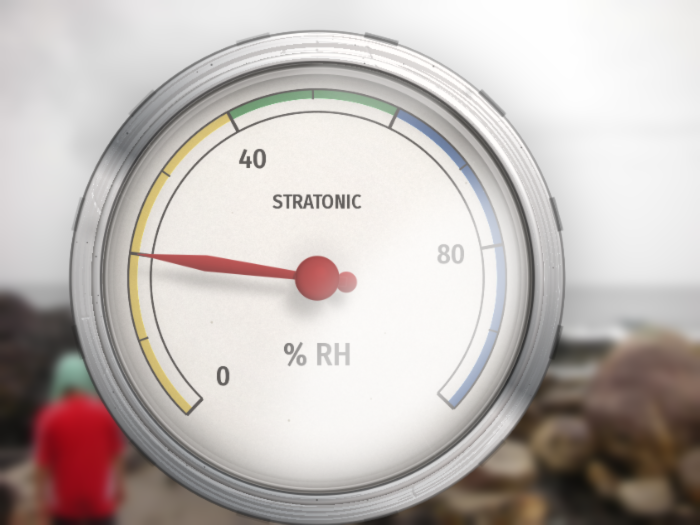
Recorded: 20 %
